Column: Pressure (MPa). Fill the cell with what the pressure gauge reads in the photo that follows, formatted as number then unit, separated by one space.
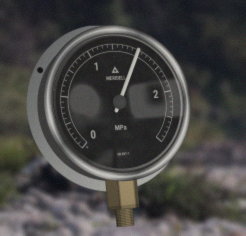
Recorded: 1.5 MPa
